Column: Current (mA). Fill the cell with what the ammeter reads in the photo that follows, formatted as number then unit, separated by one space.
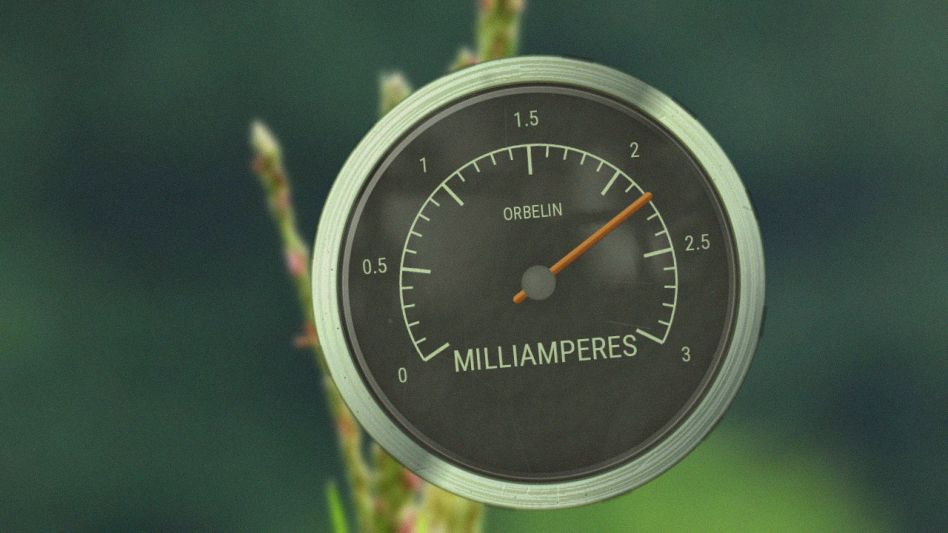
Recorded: 2.2 mA
